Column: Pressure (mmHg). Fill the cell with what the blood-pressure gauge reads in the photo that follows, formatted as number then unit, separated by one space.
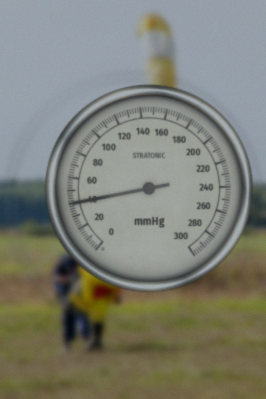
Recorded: 40 mmHg
